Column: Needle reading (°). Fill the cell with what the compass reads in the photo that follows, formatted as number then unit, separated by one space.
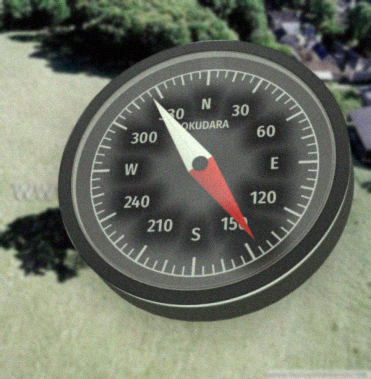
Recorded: 145 °
